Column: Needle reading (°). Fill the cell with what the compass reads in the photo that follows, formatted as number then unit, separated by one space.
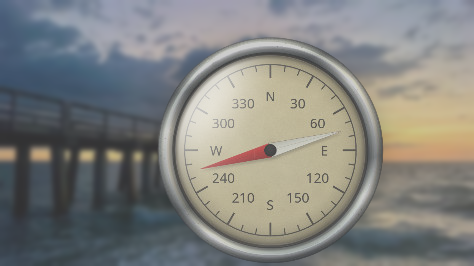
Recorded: 255 °
